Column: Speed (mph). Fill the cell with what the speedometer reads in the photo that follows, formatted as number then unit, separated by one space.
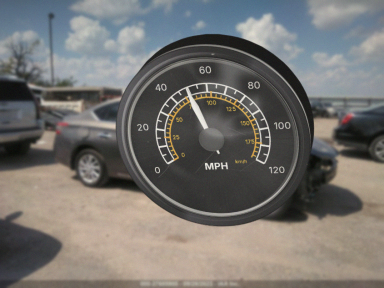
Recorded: 50 mph
